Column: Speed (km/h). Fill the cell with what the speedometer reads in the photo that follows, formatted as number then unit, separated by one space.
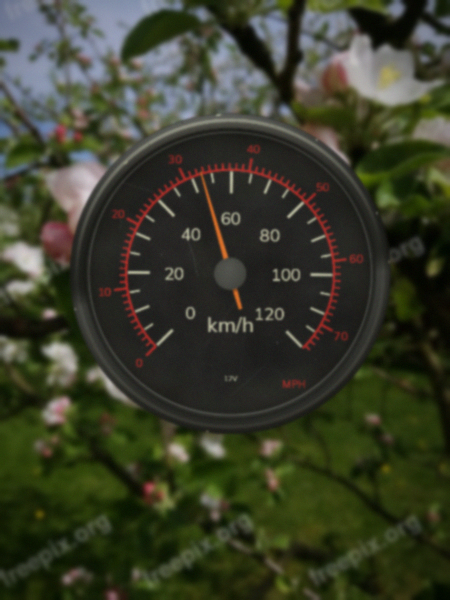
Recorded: 52.5 km/h
